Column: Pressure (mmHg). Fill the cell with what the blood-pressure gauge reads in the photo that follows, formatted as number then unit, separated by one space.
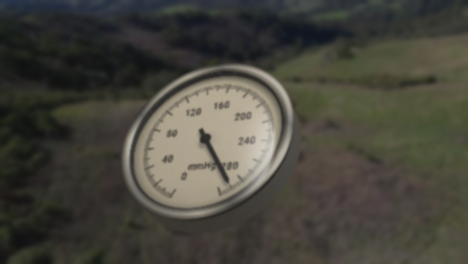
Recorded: 290 mmHg
